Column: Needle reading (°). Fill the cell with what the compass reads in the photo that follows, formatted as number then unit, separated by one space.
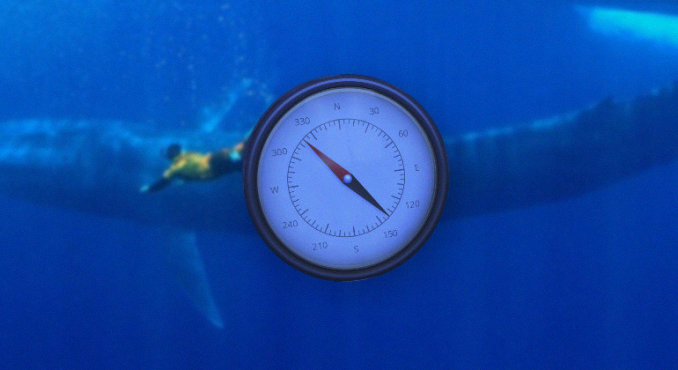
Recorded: 320 °
